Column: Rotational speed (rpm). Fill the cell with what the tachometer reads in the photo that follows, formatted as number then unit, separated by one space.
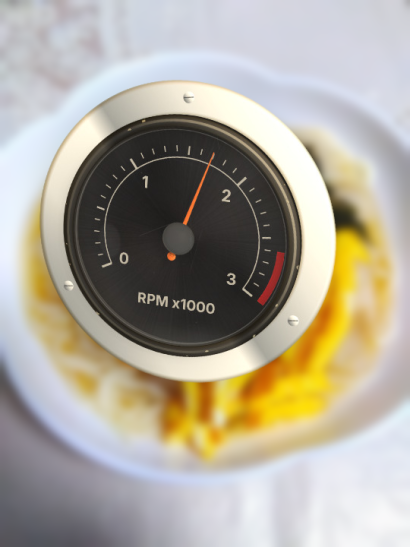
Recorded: 1700 rpm
